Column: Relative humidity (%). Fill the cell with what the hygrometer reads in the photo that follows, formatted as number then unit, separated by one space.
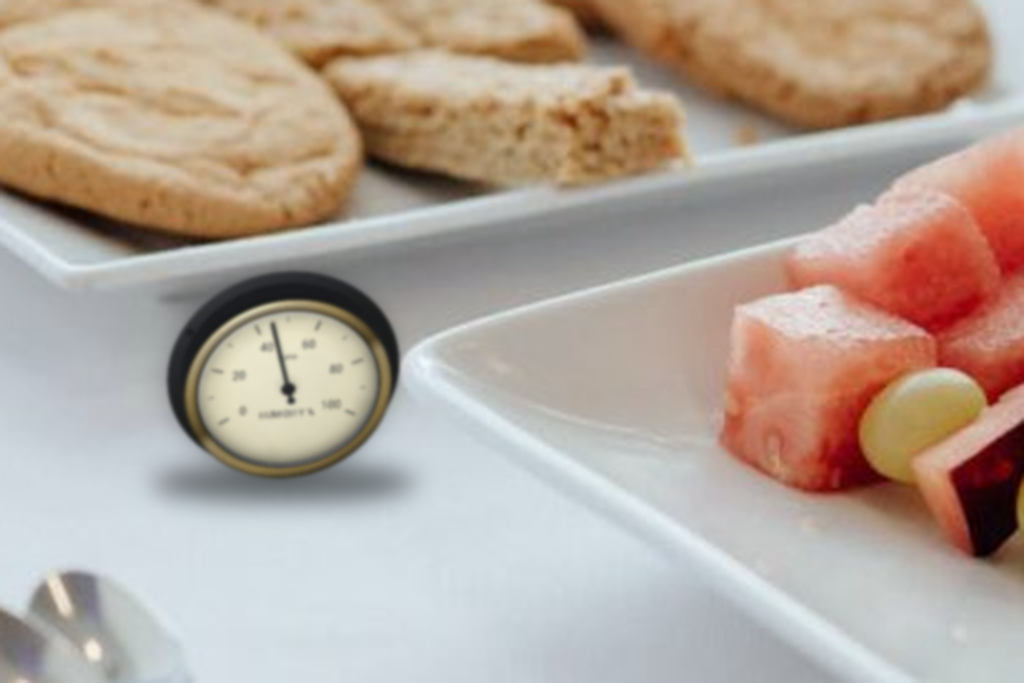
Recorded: 45 %
